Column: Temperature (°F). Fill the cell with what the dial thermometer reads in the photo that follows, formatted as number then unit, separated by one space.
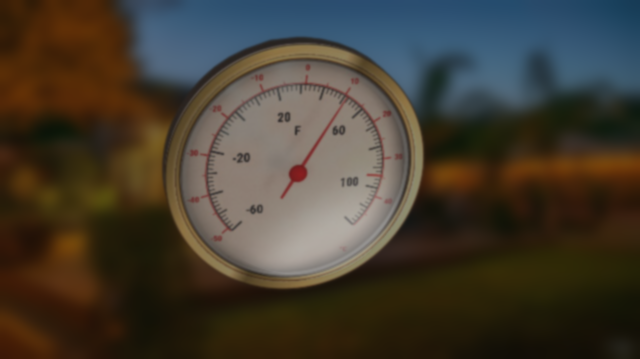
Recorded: 50 °F
